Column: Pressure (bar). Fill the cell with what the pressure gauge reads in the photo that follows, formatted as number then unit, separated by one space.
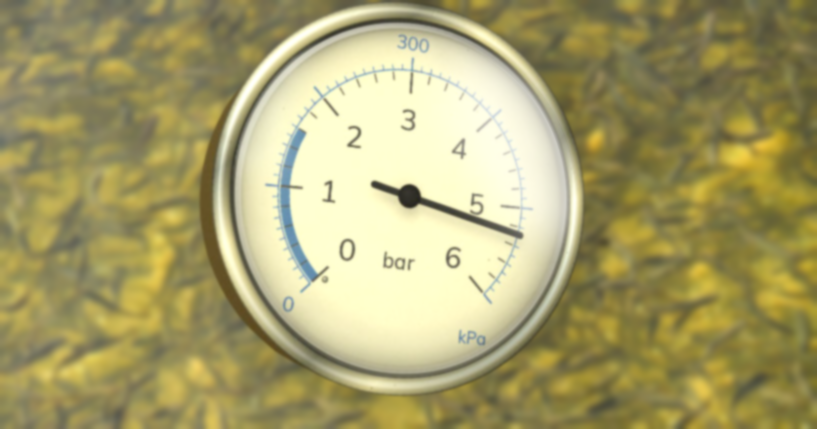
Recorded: 5.3 bar
